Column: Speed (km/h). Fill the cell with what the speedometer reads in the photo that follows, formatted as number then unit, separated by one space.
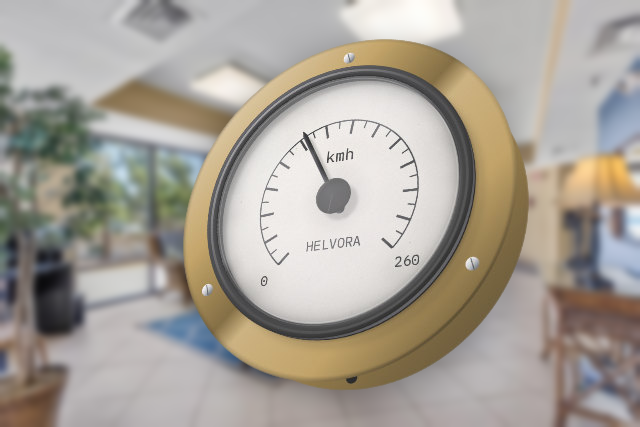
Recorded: 105 km/h
